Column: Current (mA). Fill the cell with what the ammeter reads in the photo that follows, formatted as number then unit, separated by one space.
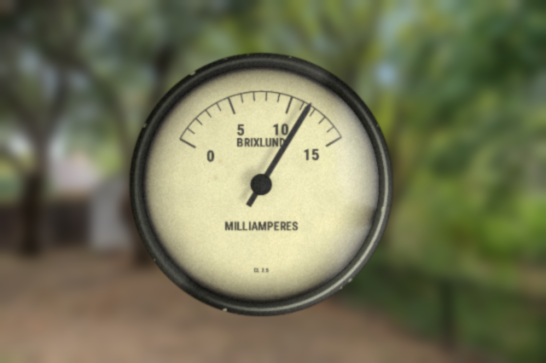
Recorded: 11.5 mA
